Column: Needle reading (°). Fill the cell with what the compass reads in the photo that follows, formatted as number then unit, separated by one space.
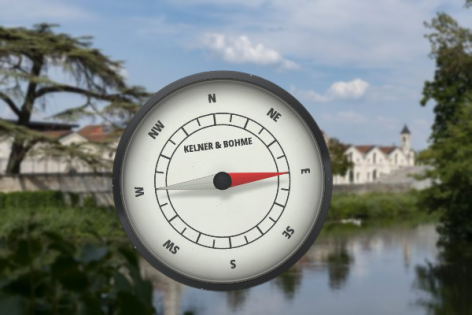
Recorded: 90 °
